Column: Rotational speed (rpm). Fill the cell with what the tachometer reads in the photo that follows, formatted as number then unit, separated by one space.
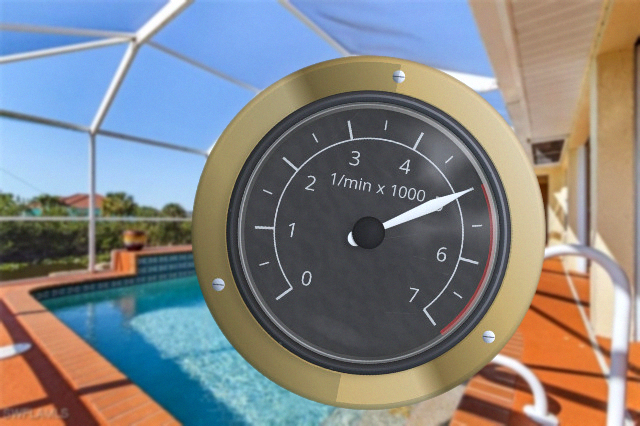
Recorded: 5000 rpm
